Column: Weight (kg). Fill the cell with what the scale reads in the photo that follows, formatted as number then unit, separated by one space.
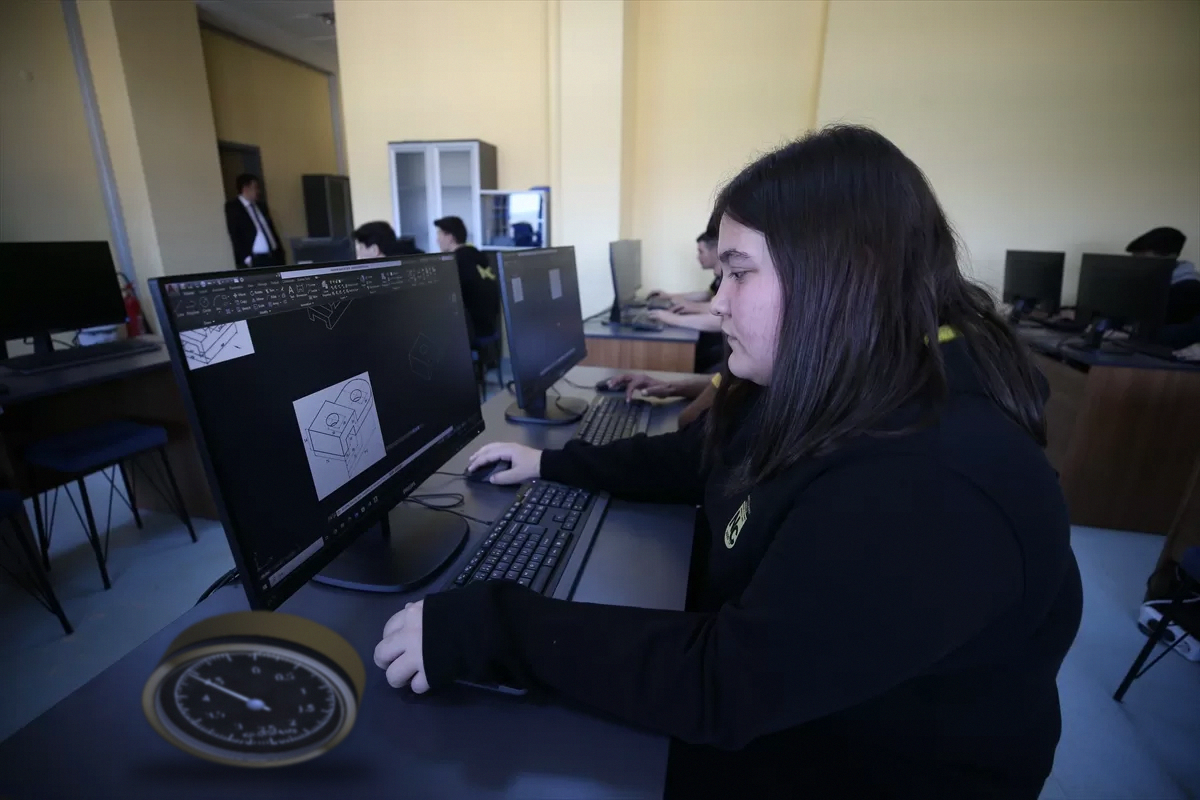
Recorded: 4.5 kg
